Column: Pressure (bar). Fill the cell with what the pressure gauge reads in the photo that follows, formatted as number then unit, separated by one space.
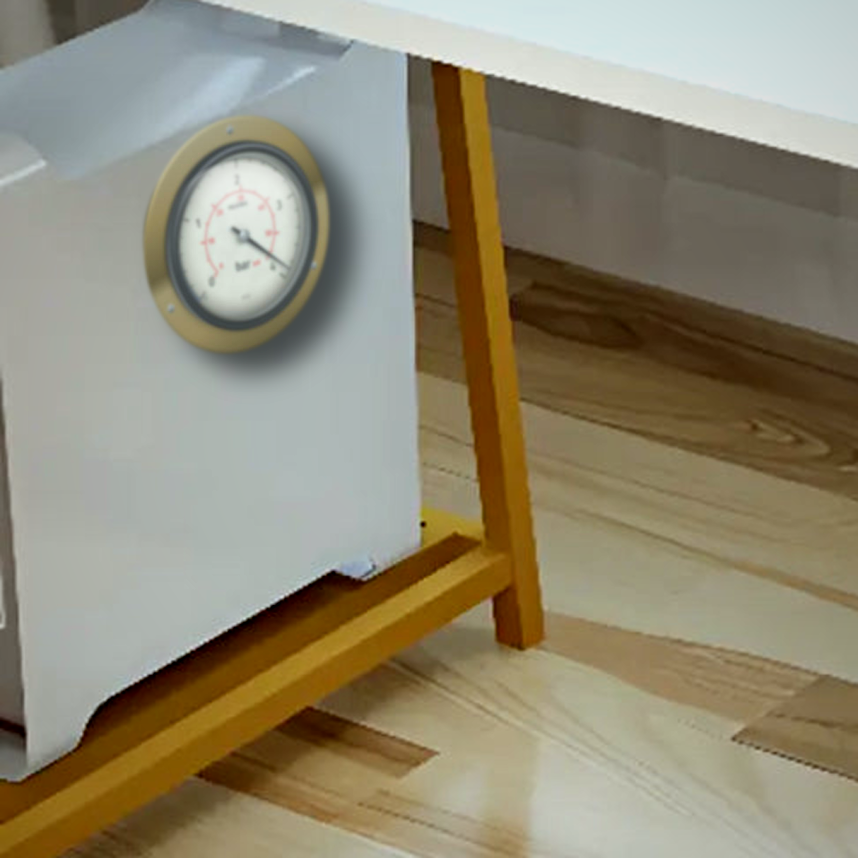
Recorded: 3.9 bar
